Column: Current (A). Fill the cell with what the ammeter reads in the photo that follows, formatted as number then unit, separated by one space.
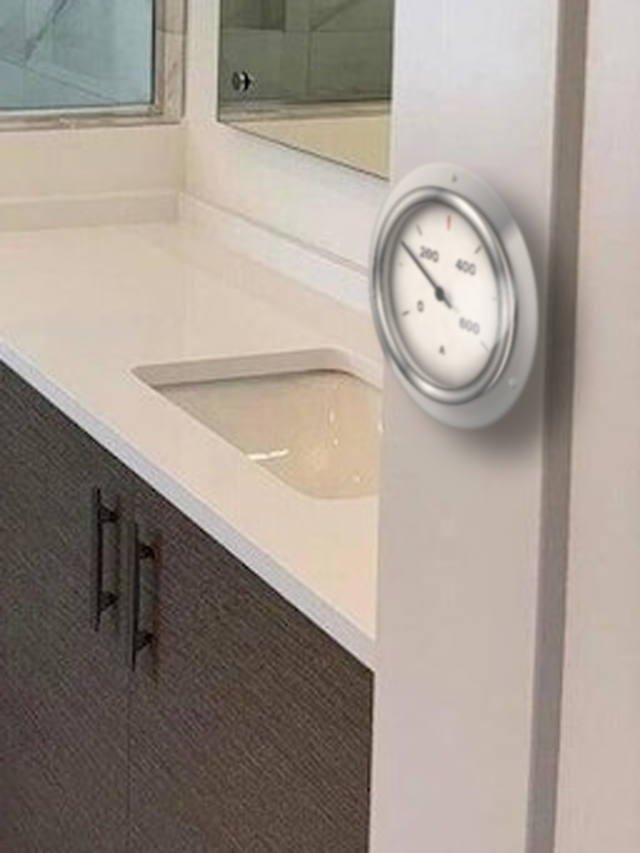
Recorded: 150 A
